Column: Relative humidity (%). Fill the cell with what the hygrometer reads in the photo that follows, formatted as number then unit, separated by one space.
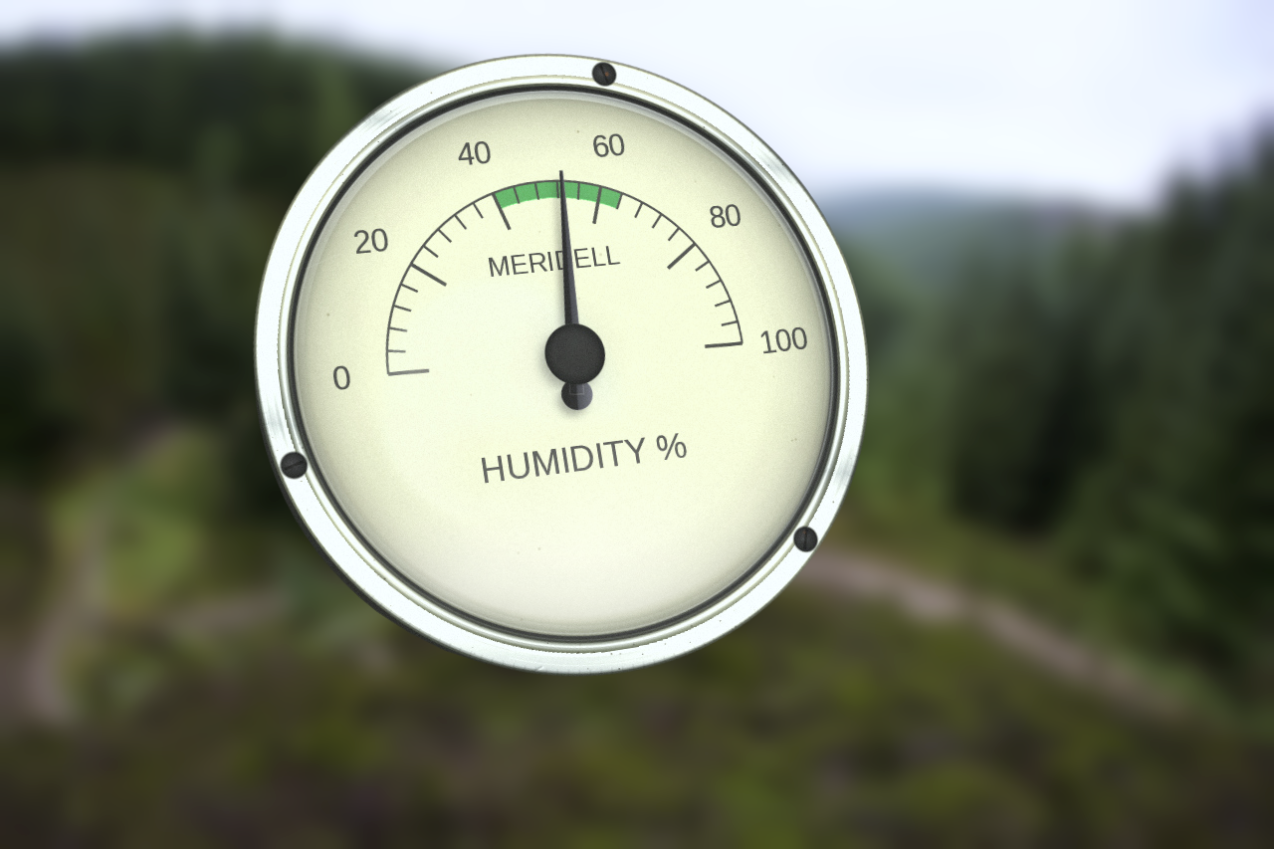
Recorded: 52 %
